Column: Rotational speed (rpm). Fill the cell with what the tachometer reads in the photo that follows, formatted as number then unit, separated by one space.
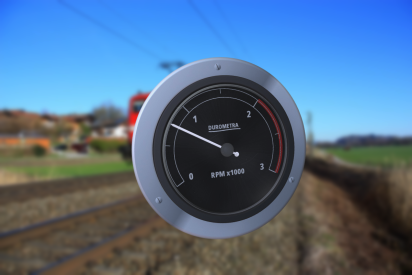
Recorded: 750 rpm
